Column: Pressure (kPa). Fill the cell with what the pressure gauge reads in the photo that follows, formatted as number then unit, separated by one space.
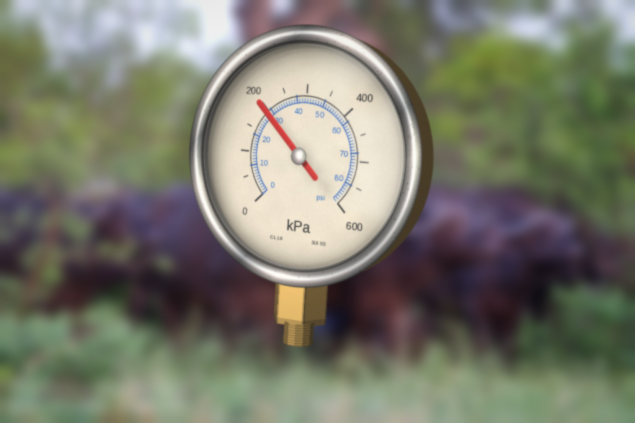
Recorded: 200 kPa
